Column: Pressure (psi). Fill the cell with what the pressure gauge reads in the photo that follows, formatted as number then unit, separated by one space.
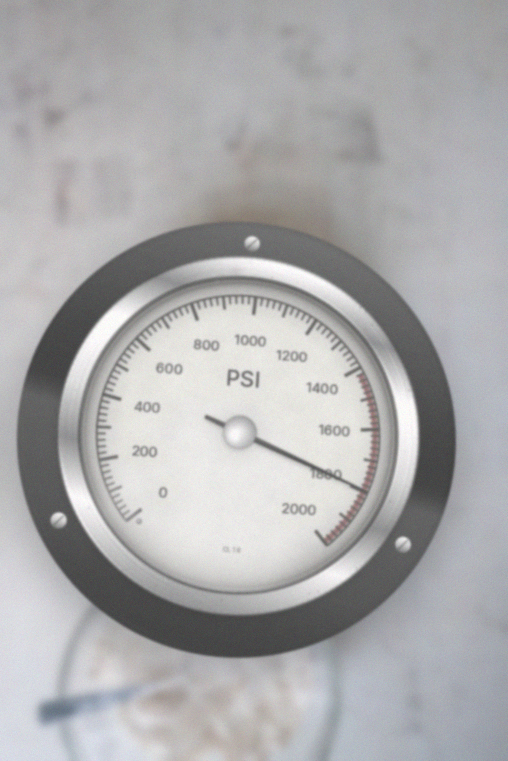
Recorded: 1800 psi
